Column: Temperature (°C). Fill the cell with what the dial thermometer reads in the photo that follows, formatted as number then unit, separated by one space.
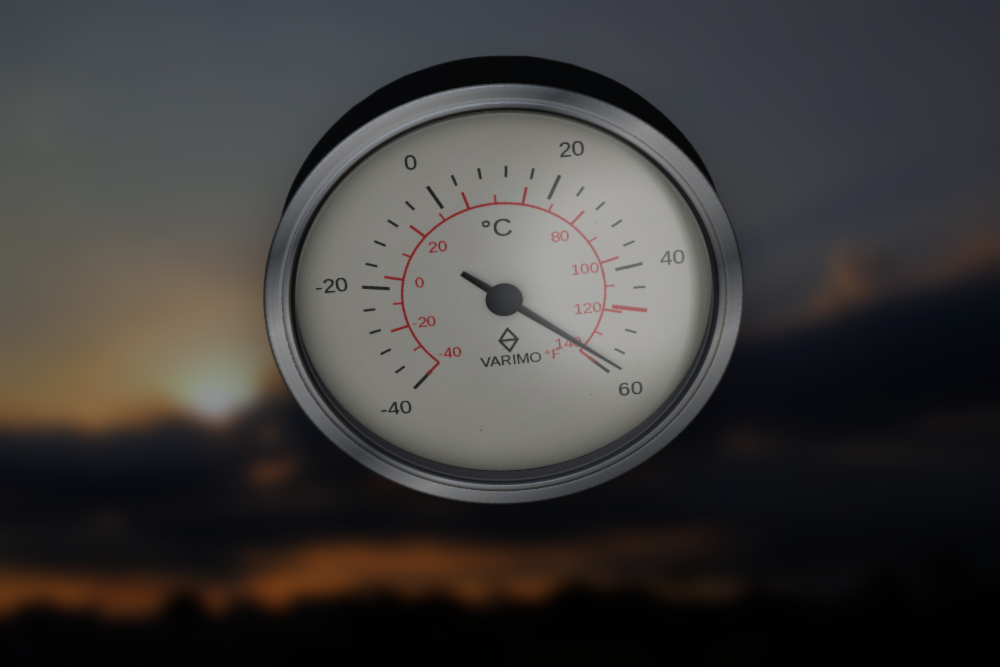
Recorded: 58 °C
